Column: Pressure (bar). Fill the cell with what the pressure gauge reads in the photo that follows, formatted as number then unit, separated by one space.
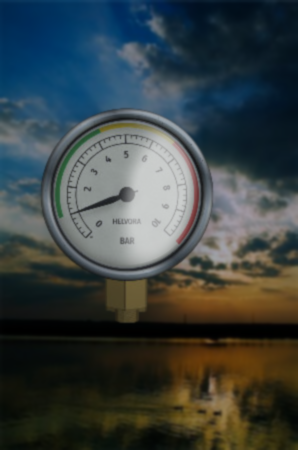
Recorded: 1 bar
